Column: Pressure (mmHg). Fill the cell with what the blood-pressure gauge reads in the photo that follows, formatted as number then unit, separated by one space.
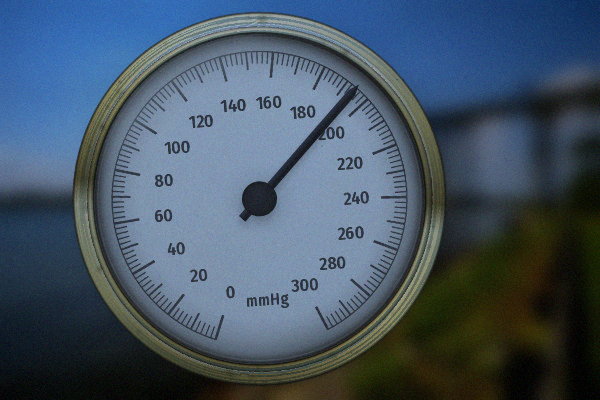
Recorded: 194 mmHg
